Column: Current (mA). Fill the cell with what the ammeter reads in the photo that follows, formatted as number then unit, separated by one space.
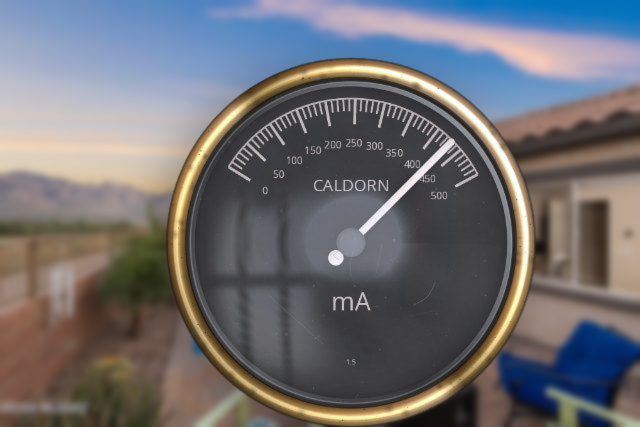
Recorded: 430 mA
